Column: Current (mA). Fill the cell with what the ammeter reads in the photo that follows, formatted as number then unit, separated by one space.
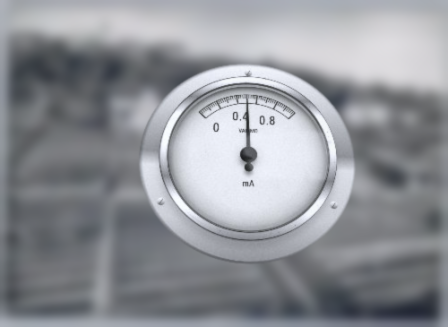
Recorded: 0.5 mA
